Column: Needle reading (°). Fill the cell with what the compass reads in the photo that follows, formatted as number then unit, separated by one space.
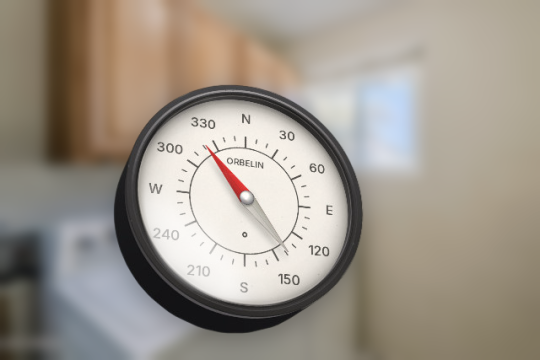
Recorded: 320 °
